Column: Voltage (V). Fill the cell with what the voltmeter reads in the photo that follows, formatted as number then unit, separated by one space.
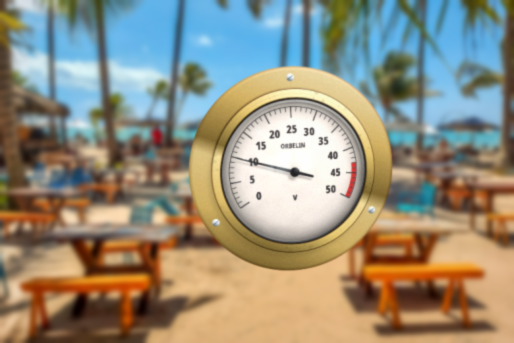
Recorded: 10 V
